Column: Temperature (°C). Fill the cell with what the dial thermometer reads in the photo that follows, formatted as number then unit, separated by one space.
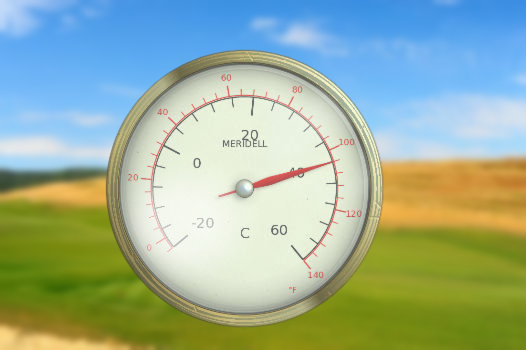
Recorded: 40 °C
